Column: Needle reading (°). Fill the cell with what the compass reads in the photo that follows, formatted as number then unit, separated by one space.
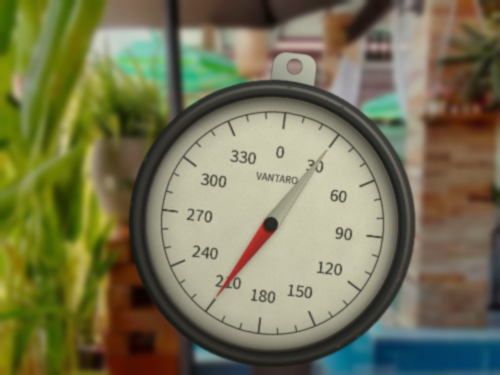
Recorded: 210 °
